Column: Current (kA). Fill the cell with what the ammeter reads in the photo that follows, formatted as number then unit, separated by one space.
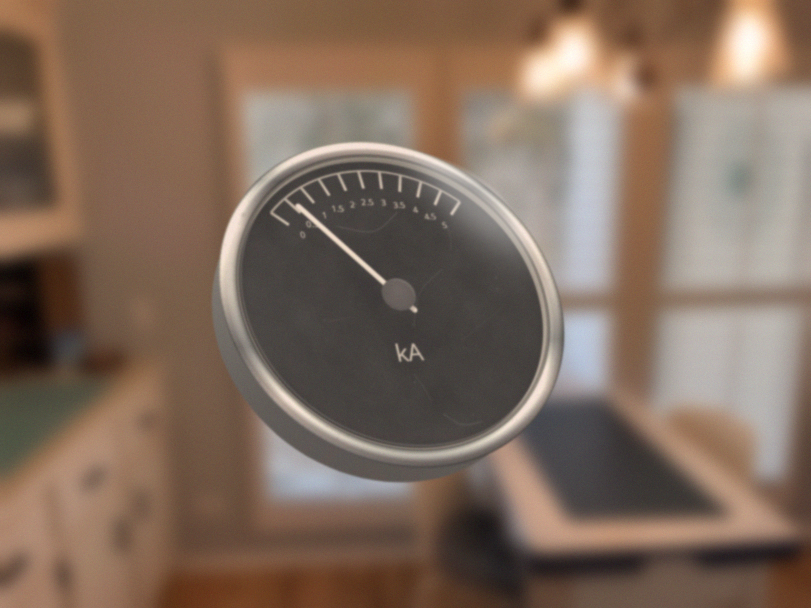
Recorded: 0.5 kA
